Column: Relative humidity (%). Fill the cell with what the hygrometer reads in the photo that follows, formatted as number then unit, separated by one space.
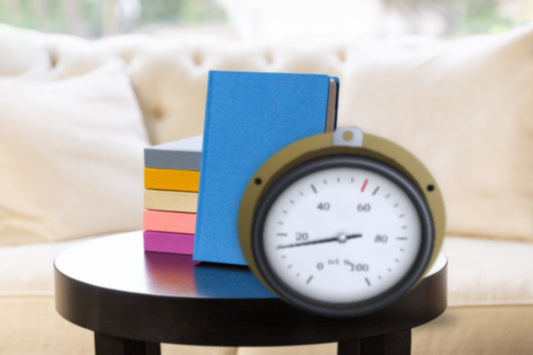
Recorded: 16 %
